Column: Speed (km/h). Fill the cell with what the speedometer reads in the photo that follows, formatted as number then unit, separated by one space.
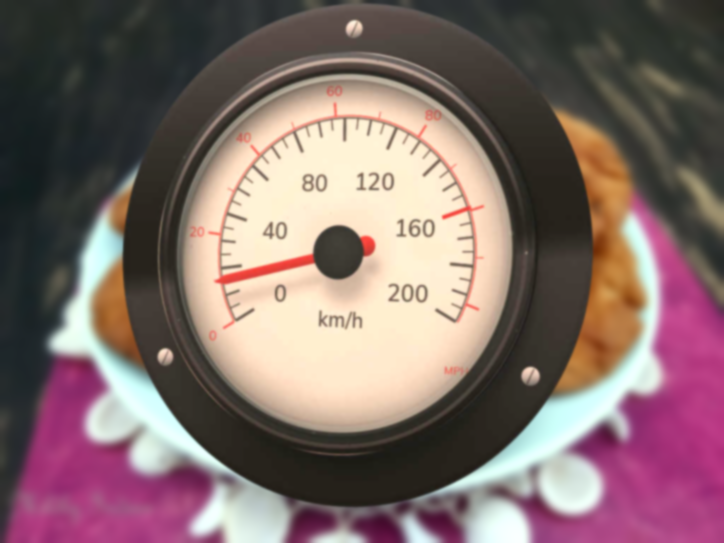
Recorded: 15 km/h
